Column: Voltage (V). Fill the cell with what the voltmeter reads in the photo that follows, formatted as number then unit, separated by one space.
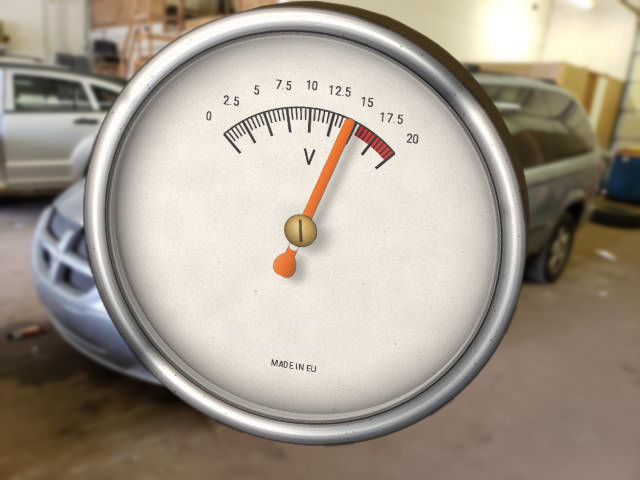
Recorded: 14.5 V
